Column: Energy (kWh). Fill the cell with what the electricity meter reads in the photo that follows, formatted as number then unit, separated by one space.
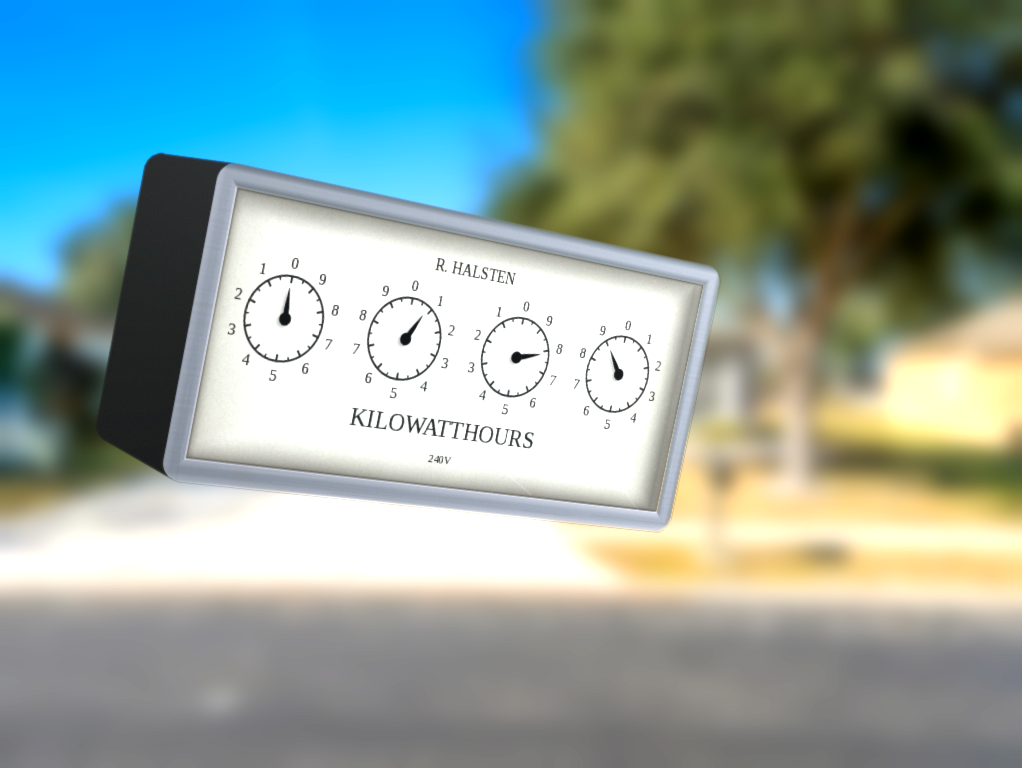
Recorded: 79 kWh
